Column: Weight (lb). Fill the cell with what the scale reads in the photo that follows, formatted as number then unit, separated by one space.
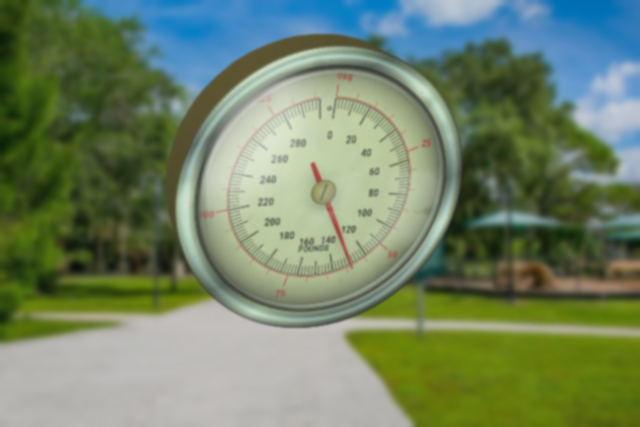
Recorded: 130 lb
